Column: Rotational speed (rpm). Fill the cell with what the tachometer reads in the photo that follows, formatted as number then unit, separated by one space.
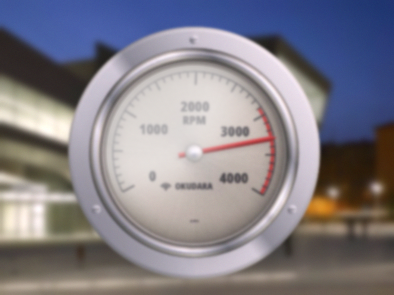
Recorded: 3300 rpm
